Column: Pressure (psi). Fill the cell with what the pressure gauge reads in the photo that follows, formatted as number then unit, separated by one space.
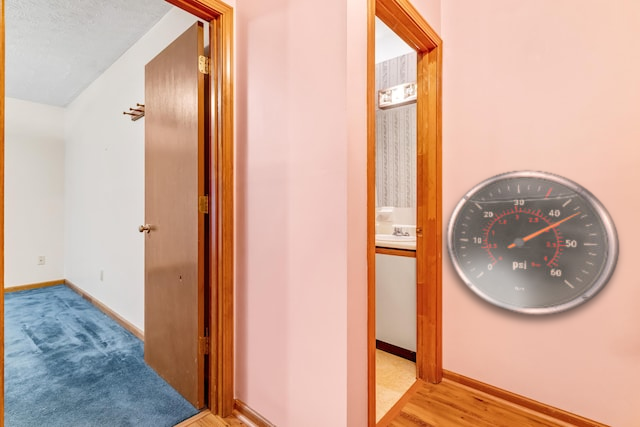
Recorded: 43 psi
